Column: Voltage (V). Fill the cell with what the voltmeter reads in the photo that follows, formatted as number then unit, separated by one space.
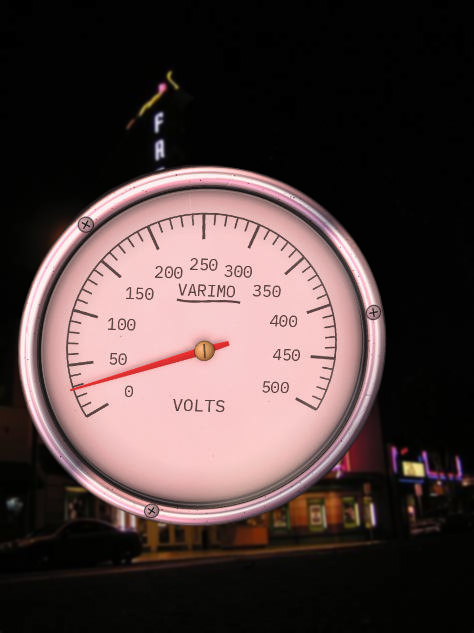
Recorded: 30 V
